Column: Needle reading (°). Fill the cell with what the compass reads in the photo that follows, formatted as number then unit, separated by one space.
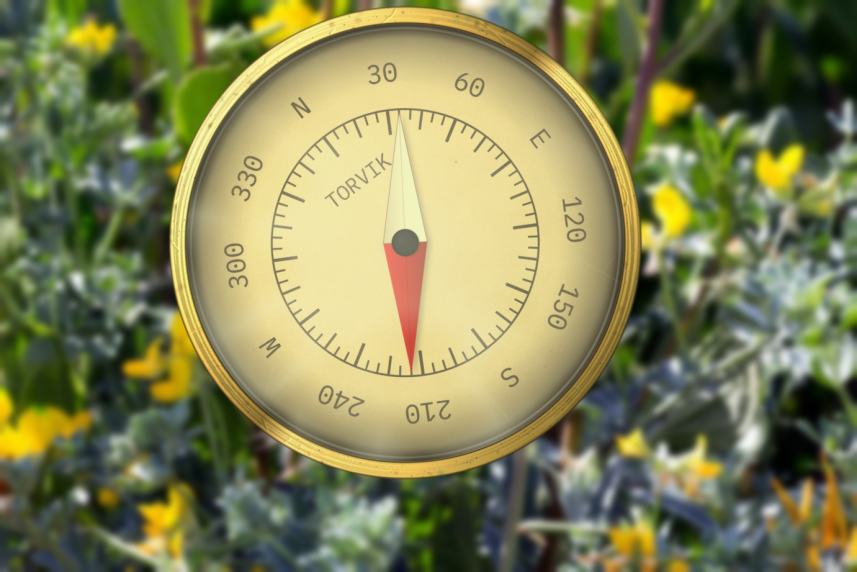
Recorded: 215 °
